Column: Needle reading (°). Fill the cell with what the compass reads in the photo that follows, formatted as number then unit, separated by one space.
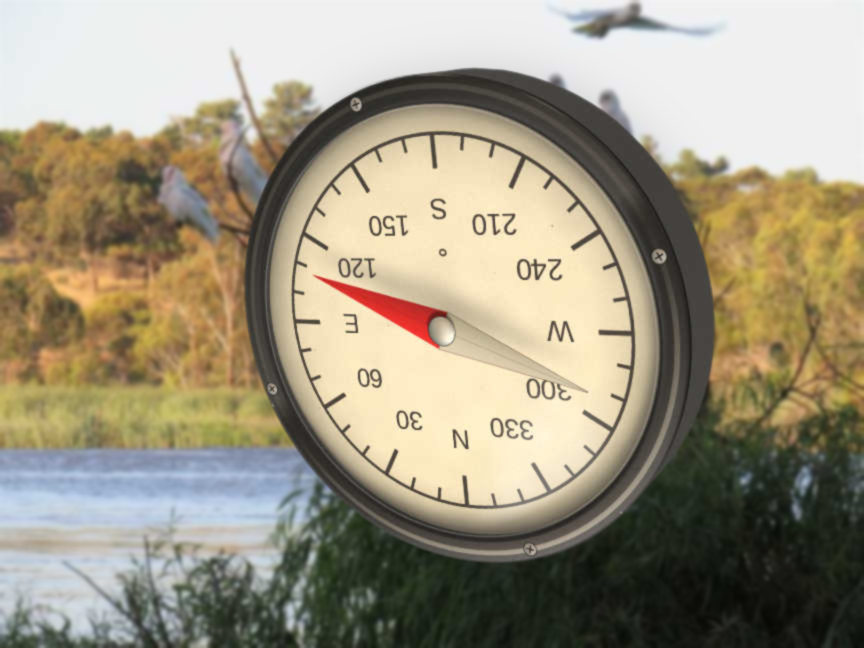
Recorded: 110 °
